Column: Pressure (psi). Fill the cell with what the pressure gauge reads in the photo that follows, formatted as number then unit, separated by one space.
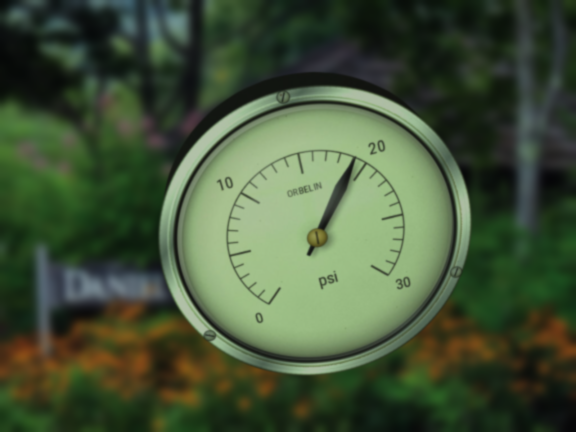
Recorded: 19 psi
